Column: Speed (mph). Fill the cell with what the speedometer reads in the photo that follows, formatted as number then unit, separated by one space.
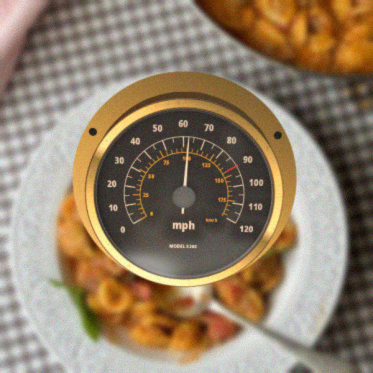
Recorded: 62.5 mph
